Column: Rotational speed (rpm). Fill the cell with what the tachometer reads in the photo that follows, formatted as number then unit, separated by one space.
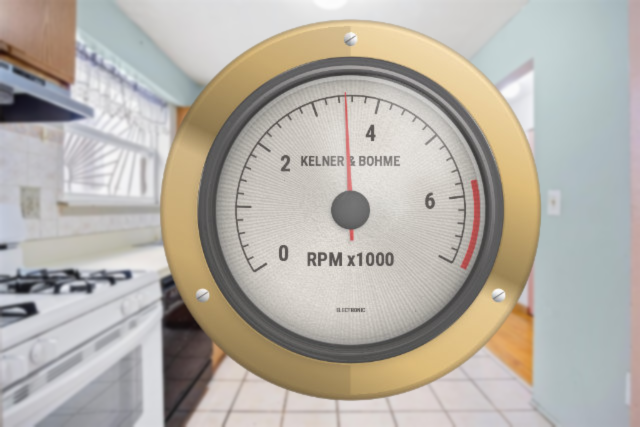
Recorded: 3500 rpm
